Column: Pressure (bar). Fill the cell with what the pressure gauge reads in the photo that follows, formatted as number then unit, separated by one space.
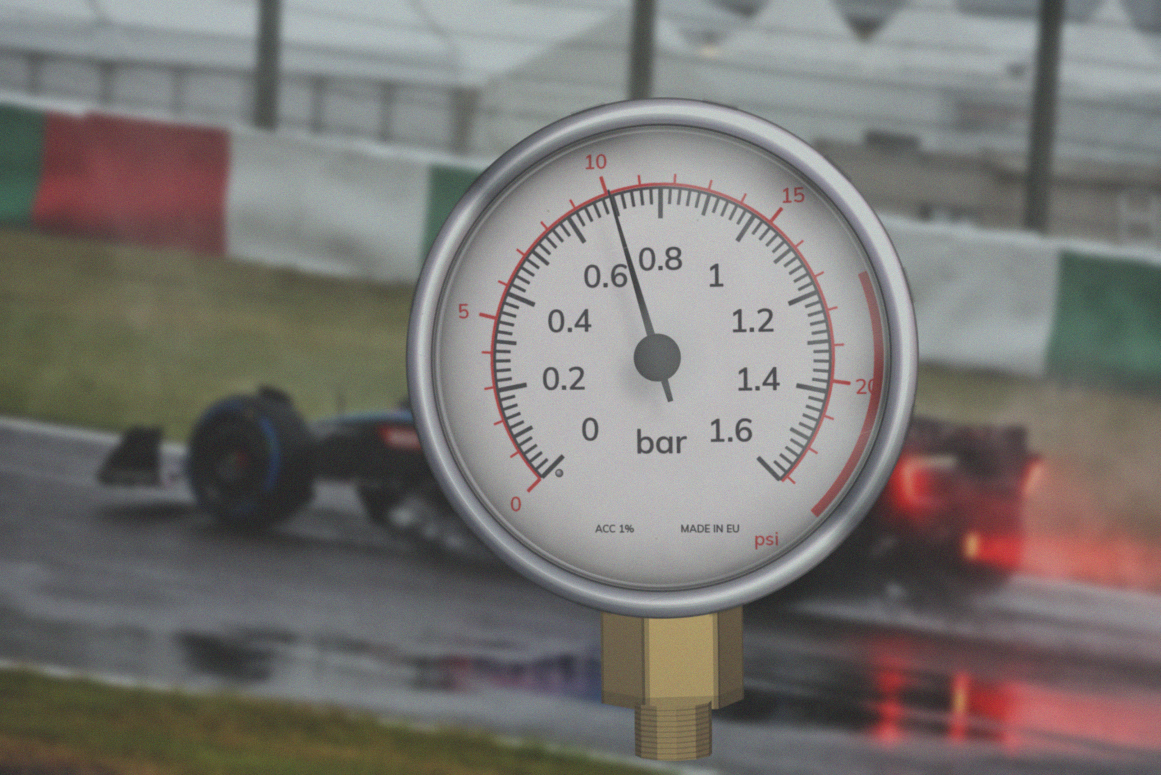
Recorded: 0.7 bar
